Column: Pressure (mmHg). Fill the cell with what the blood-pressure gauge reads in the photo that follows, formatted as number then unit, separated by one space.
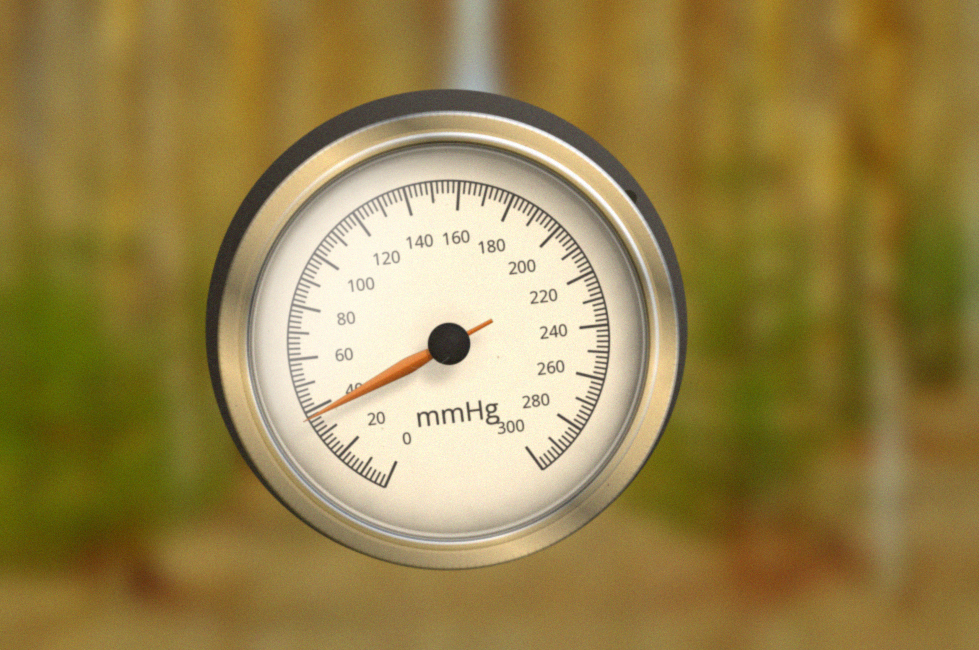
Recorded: 38 mmHg
